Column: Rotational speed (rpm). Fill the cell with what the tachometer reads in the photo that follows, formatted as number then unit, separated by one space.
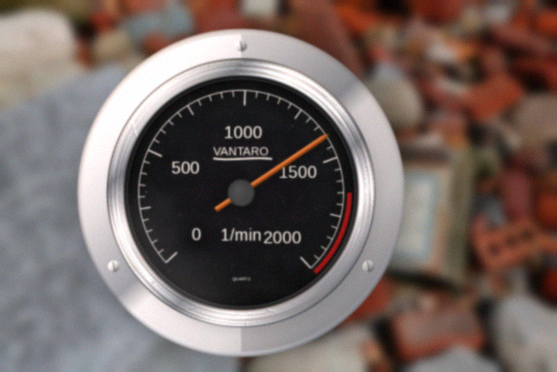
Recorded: 1400 rpm
